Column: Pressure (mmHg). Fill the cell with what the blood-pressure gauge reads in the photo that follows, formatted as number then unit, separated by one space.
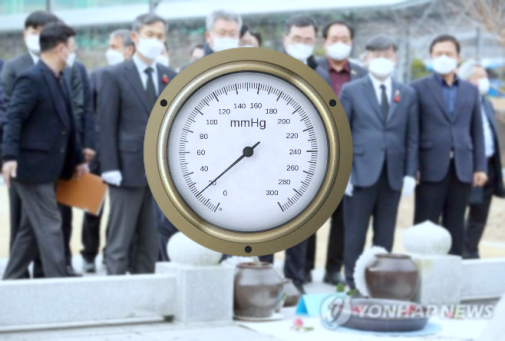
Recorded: 20 mmHg
